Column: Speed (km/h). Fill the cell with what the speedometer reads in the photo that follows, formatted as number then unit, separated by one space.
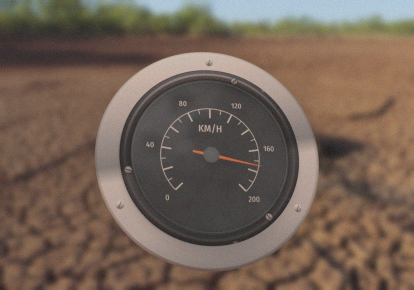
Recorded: 175 km/h
